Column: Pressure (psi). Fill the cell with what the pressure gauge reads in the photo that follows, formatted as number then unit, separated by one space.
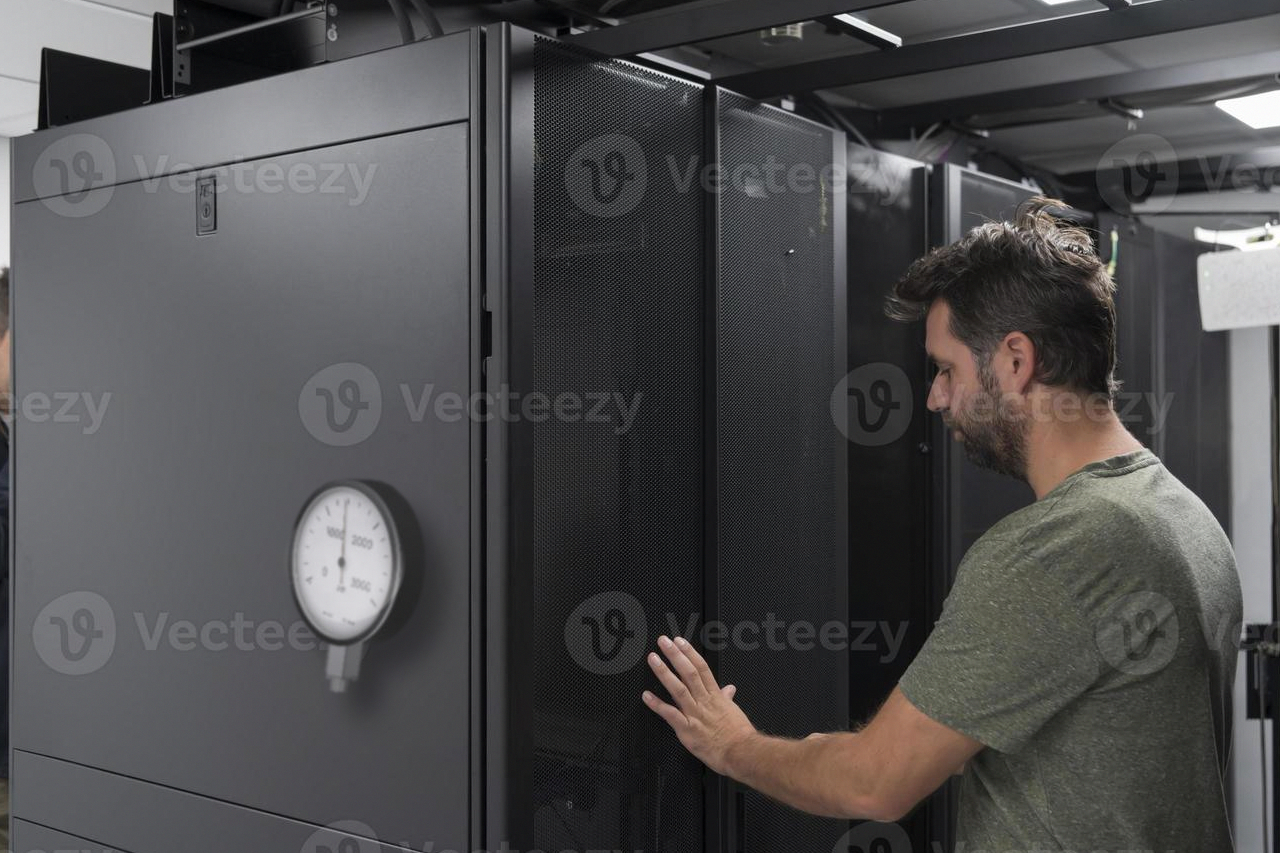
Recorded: 1400 psi
